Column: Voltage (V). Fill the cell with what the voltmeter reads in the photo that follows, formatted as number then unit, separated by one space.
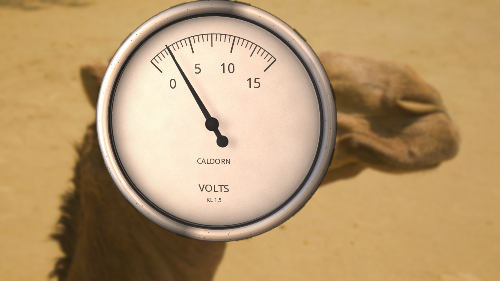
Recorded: 2.5 V
